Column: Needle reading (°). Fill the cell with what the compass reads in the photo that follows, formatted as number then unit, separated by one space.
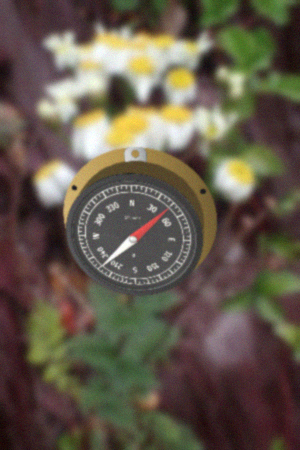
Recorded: 45 °
